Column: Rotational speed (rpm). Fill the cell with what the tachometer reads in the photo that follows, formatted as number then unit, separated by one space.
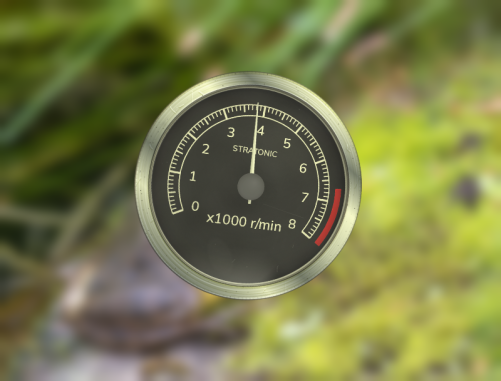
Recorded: 3800 rpm
